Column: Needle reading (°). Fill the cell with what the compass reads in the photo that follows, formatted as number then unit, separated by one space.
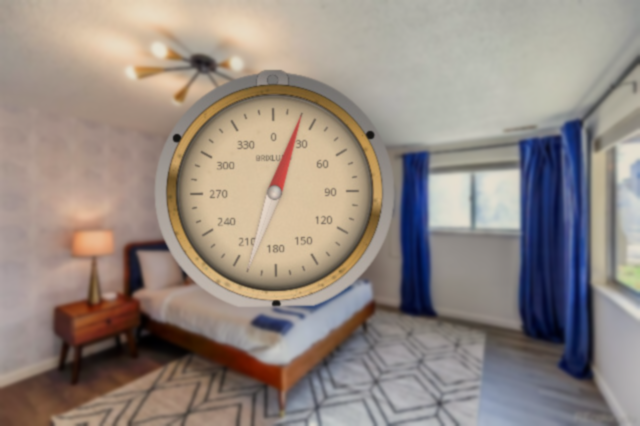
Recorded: 20 °
